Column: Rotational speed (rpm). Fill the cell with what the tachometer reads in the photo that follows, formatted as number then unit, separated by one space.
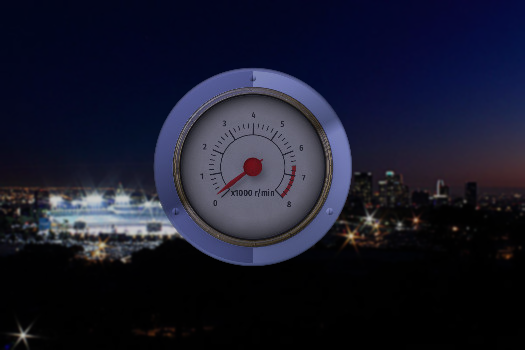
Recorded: 200 rpm
